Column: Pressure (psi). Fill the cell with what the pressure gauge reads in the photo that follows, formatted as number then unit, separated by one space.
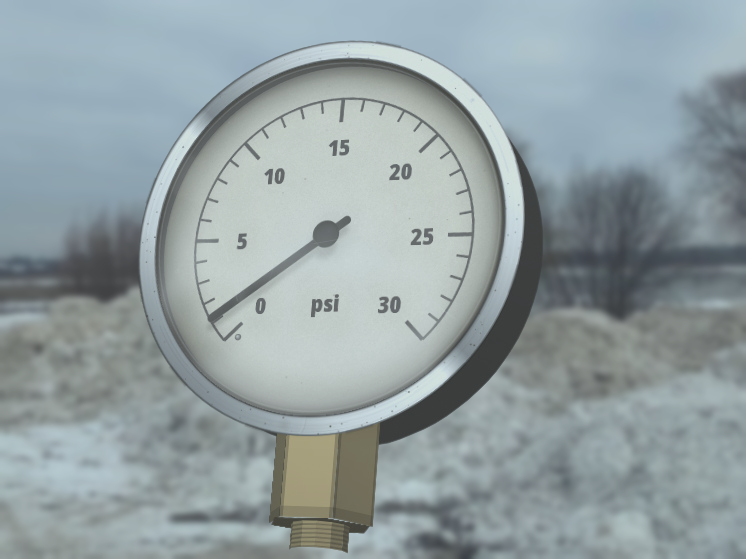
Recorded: 1 psi
